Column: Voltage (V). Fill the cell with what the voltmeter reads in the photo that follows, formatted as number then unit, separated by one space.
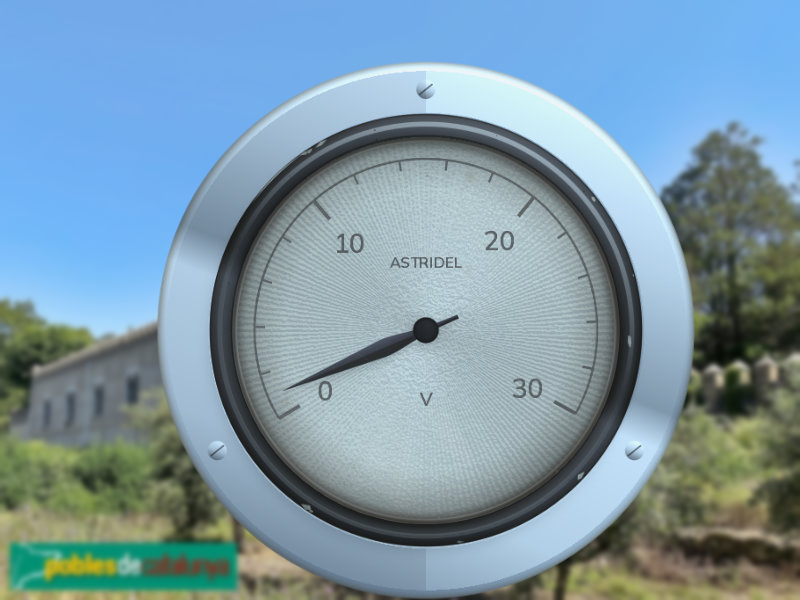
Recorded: 1 V
